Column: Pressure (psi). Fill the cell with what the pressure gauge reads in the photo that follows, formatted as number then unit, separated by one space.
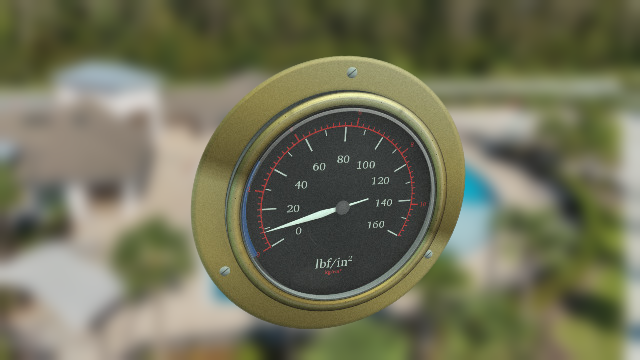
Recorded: 10 psi
